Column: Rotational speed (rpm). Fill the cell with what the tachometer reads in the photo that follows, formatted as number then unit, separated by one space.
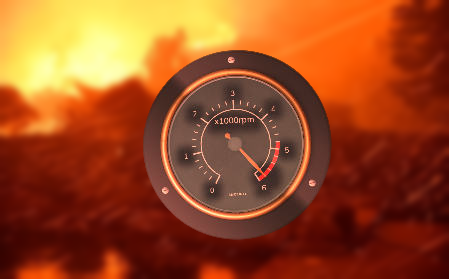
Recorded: 5800 rpm
